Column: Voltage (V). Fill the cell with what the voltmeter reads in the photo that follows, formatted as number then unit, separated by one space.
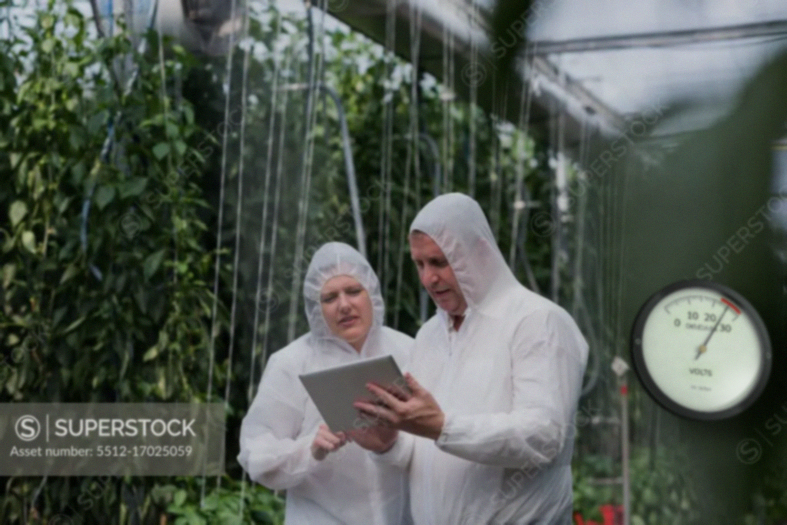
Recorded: 25 V
